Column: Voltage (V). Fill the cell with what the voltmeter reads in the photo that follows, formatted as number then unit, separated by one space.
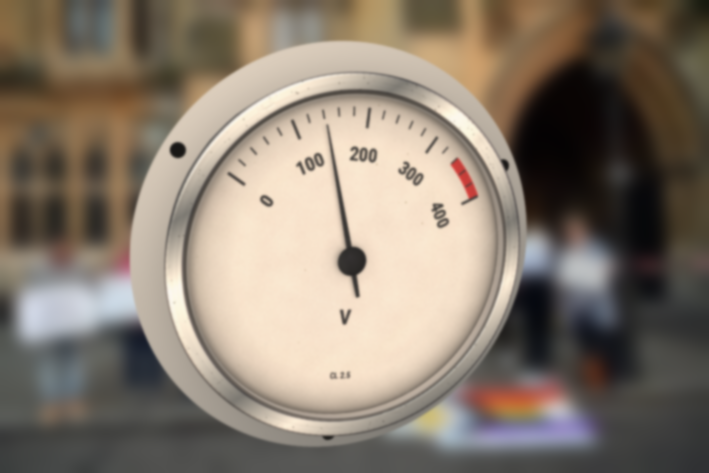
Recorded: 140 V
